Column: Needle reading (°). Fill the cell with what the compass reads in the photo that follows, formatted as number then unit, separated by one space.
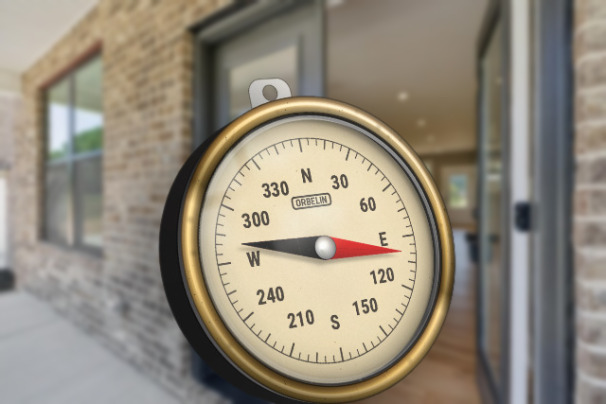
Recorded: 100 °
